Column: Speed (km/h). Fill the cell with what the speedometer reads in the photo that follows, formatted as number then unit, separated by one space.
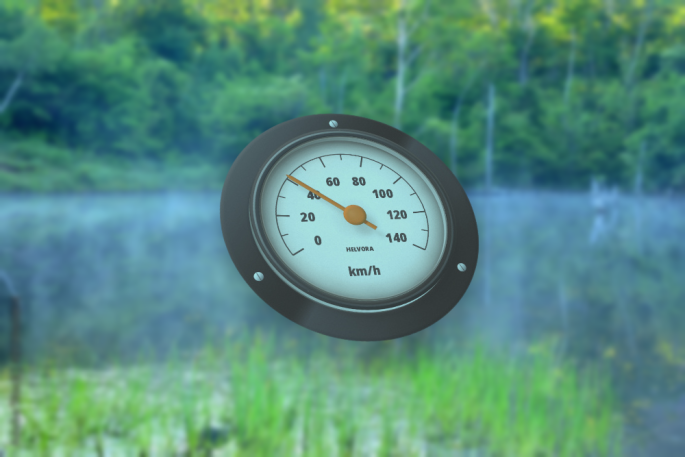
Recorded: 40 km/h
